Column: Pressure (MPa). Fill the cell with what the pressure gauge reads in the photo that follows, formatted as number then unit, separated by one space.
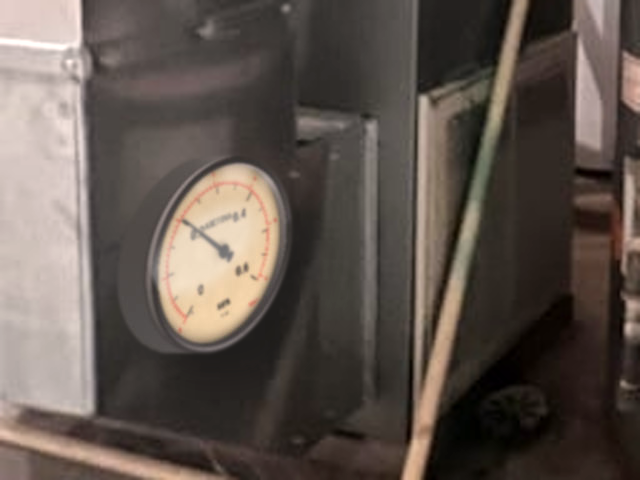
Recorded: 0.2 MPa
